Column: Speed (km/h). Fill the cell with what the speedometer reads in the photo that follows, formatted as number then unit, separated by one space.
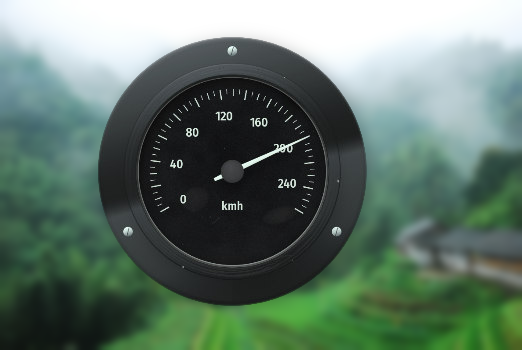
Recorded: 200 km/h
